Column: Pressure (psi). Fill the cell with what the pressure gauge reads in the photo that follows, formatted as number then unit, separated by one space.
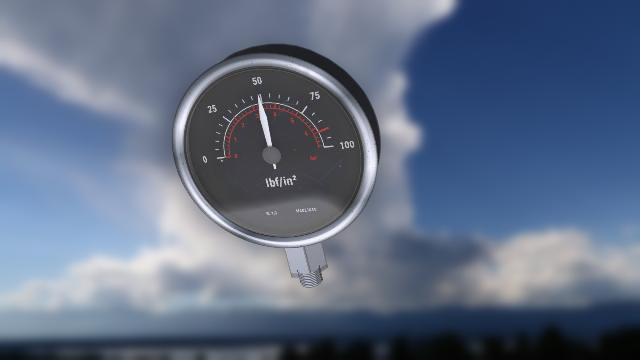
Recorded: 50 psi
